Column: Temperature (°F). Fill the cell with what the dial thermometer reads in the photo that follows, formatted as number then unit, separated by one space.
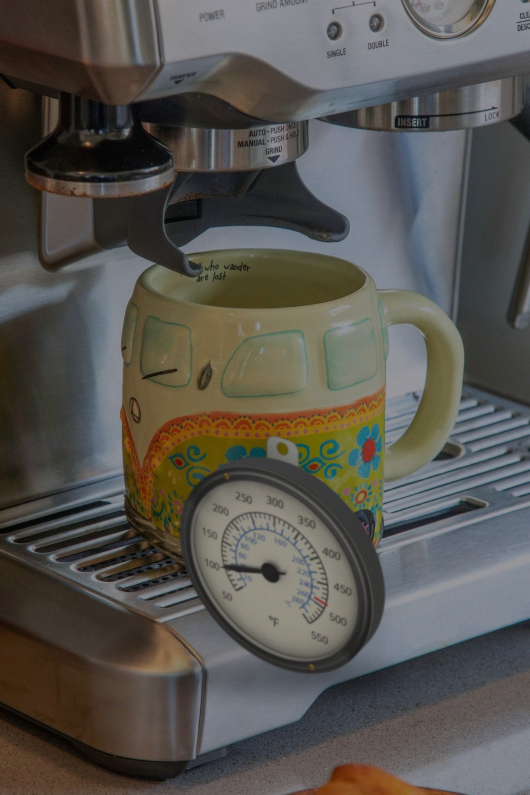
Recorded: 100 °F
